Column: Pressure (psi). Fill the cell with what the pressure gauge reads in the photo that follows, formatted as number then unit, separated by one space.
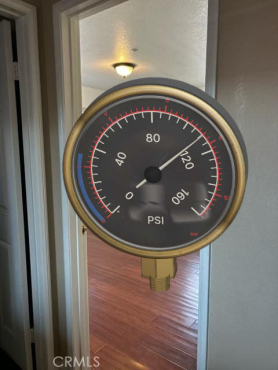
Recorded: 110 psi
